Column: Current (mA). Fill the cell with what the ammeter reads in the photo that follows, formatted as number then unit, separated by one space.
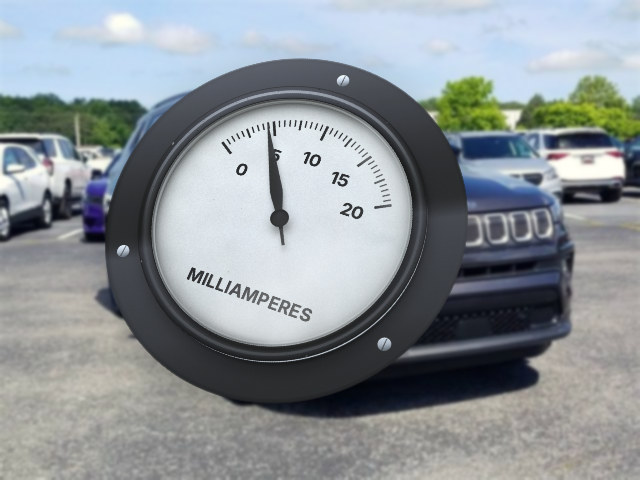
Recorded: 4.5 mA
